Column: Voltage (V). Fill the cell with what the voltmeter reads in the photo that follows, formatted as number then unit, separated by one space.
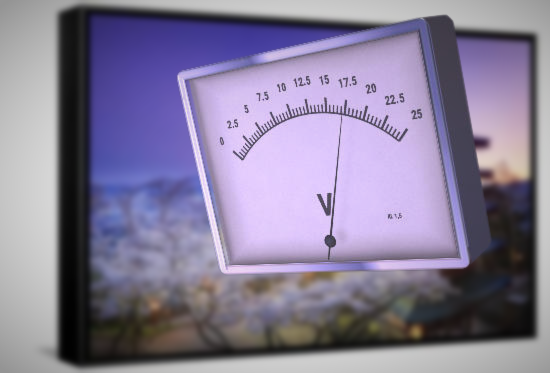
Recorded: 17.5 V
